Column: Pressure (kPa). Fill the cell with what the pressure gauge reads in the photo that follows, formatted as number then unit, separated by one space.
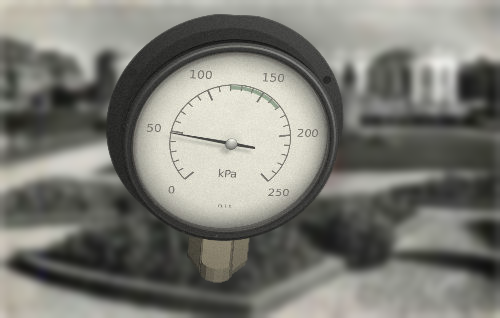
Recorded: 50 kPa
